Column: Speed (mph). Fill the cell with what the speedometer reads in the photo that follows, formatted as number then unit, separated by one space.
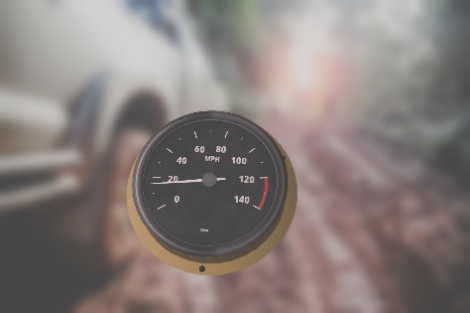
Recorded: 15 mph
